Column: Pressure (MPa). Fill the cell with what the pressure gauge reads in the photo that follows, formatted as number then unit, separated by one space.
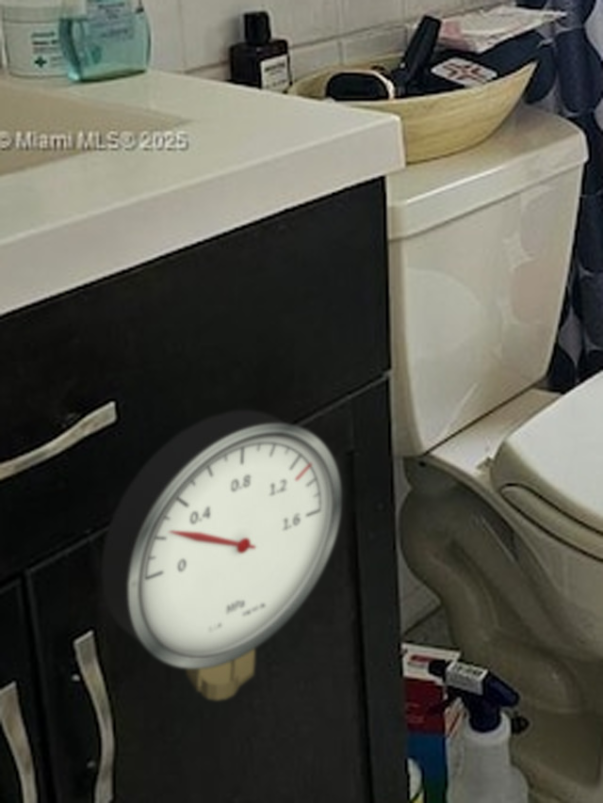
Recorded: 0.25 MPa
